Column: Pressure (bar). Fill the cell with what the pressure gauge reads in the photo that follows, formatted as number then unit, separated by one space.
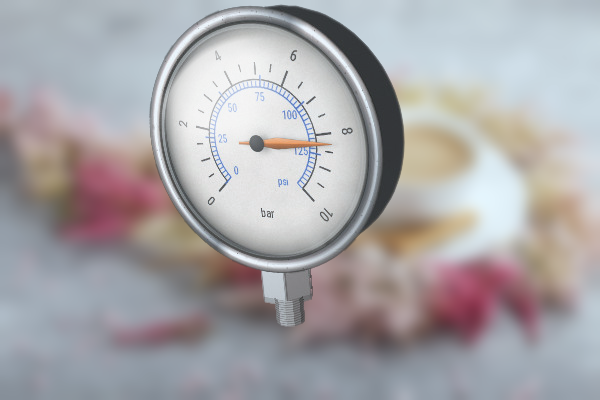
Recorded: 8.25 bar
